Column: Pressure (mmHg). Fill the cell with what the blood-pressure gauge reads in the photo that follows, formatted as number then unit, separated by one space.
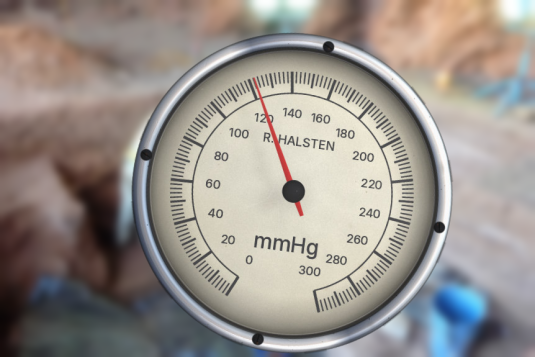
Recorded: 122 mmHg
